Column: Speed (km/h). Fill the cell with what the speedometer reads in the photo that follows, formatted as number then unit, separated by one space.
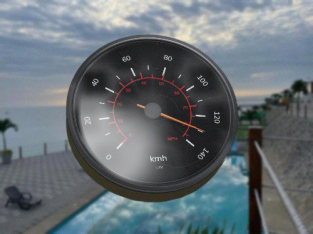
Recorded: 130 km/h
